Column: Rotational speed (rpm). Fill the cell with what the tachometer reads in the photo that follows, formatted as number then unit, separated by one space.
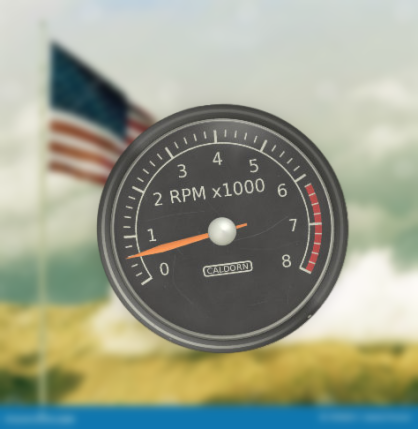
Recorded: 600 rpm
